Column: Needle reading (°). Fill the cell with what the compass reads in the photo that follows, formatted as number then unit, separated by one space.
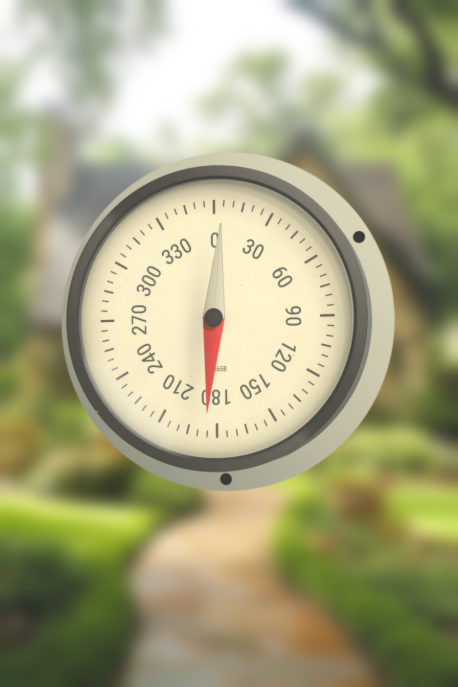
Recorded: 185 °
